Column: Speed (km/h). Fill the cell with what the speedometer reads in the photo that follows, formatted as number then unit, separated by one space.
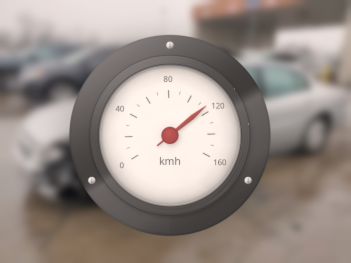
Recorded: 115 km/h
